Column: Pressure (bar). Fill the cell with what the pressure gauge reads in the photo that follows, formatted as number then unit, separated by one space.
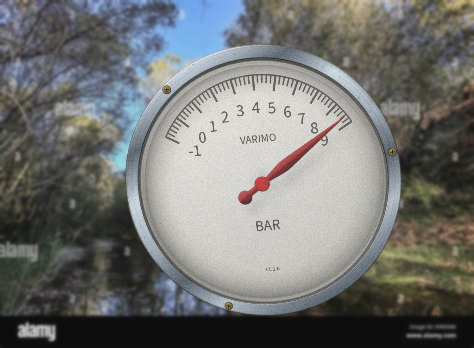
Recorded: 8.6 bar
